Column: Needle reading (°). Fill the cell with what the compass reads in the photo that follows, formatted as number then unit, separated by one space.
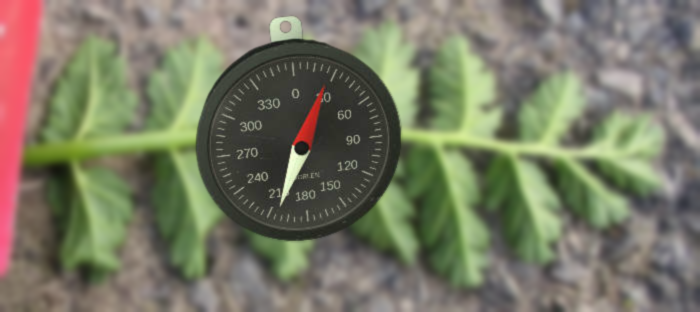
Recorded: 25 °
